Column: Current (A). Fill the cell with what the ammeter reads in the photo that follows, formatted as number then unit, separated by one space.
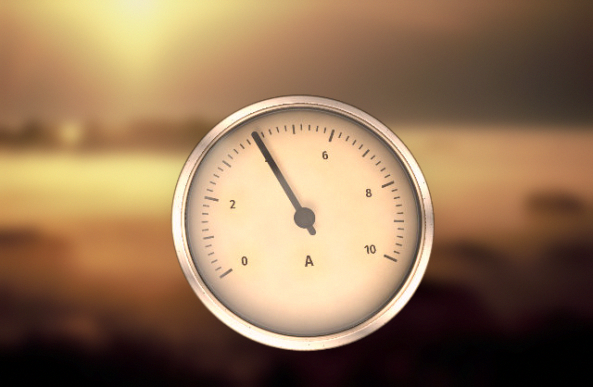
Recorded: 4 A
